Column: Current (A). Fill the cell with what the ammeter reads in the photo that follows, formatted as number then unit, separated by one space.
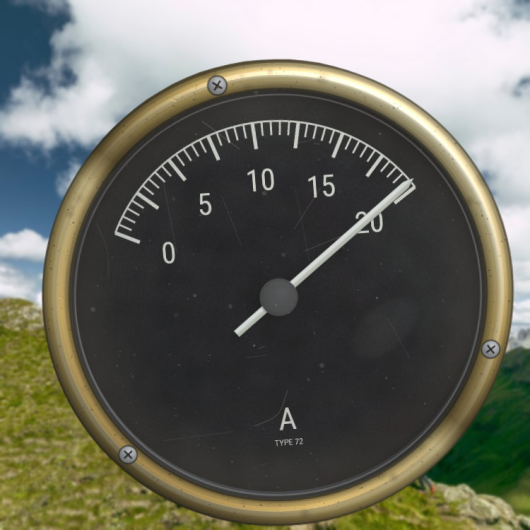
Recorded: 19.5 A
